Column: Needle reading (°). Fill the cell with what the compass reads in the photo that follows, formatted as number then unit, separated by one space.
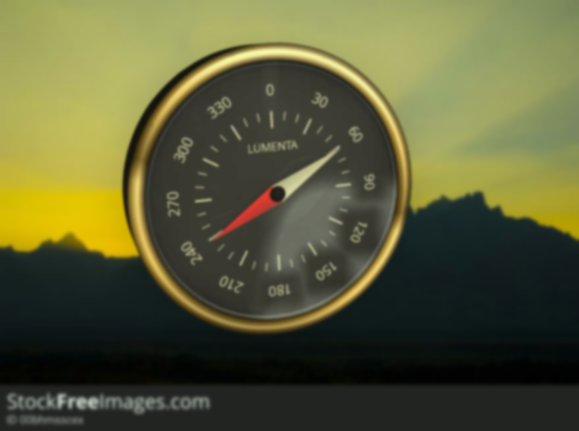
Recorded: 240 °
